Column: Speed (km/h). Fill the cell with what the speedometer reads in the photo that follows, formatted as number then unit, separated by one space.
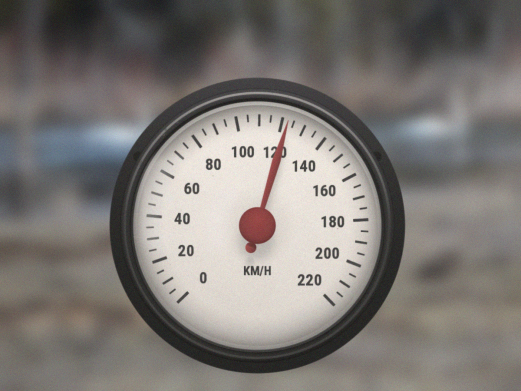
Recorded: 122.5 km/h
